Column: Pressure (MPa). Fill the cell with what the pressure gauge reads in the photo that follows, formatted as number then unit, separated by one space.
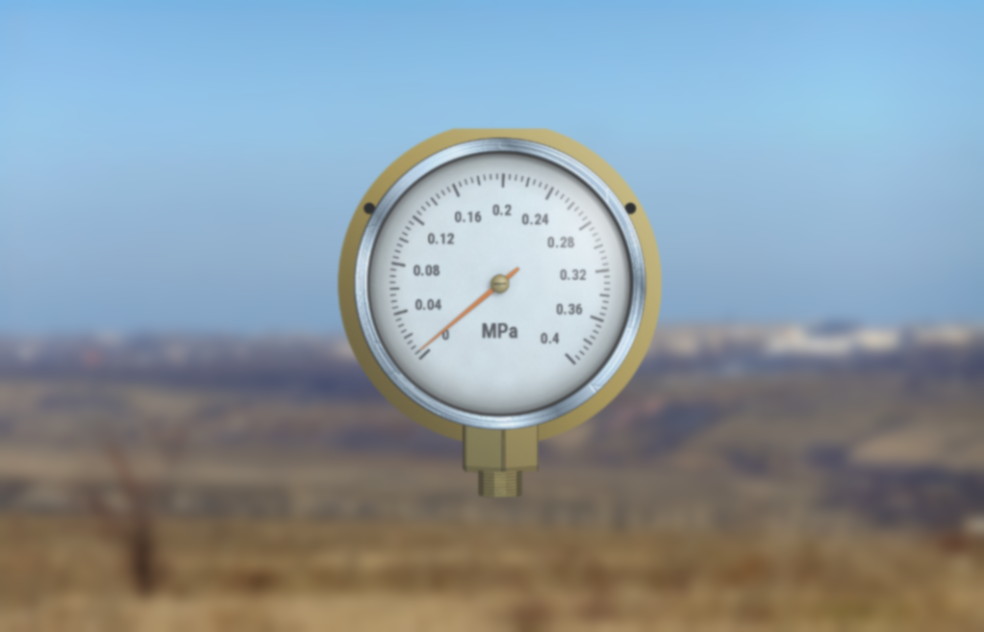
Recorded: 0.005 MPa
